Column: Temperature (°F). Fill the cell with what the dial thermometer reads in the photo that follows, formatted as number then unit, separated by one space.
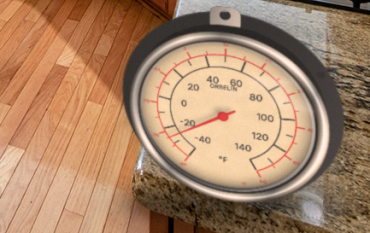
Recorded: -25 °F
